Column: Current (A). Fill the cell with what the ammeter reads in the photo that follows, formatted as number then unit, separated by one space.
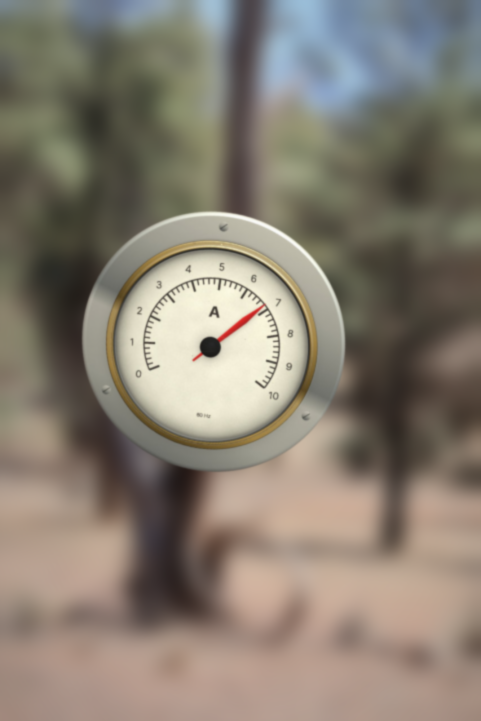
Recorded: 6.8 A
